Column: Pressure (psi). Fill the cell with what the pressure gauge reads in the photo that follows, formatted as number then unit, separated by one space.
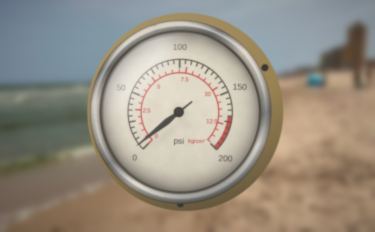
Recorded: 5 psi
